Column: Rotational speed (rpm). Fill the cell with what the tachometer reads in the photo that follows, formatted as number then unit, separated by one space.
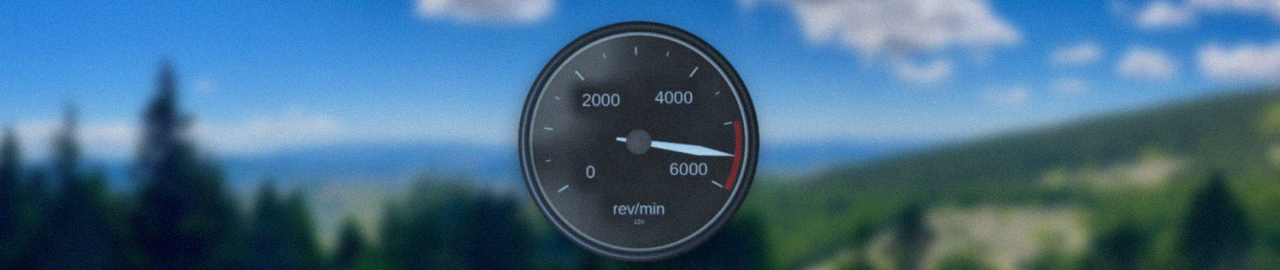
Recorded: 5500 rpm
